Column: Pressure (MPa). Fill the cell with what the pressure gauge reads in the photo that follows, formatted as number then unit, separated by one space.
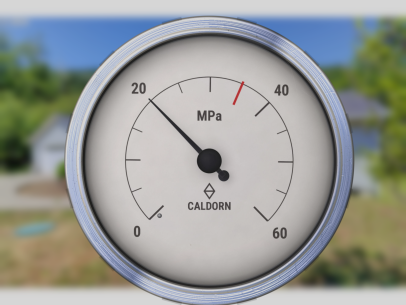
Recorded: 20 MPa
